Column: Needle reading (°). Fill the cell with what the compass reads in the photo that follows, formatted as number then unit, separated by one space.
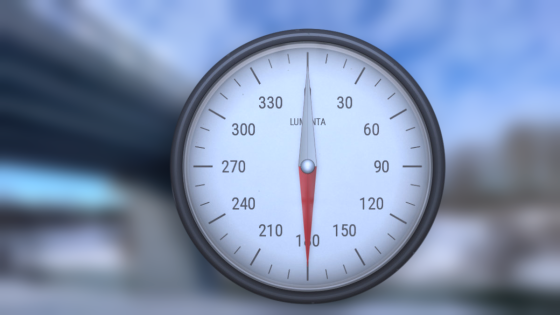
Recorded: 180 °
